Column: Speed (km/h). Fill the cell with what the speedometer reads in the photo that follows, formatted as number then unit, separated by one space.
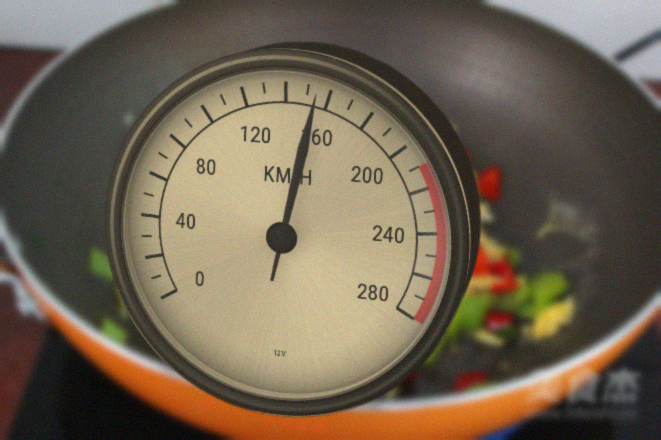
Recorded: 155 km/h
